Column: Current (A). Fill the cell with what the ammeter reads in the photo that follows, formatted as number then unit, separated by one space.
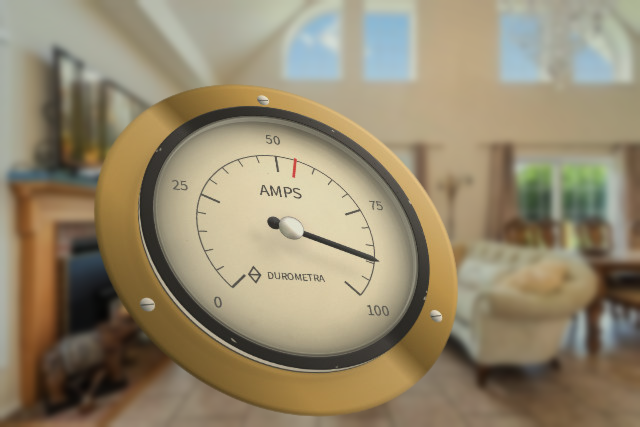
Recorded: 90 A
